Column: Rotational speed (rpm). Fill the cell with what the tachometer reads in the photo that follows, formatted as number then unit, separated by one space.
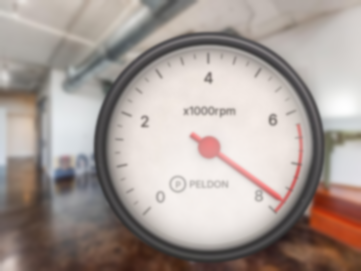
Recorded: 7750 rpm
